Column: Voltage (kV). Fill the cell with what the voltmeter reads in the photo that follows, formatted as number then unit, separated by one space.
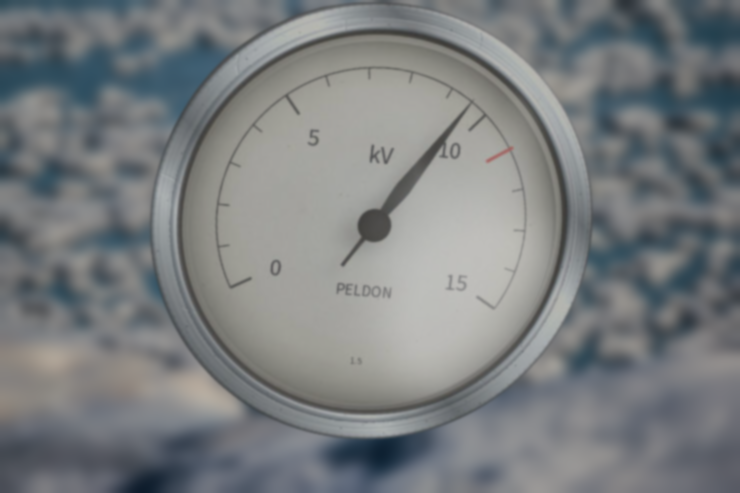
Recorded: 9.5 kV
